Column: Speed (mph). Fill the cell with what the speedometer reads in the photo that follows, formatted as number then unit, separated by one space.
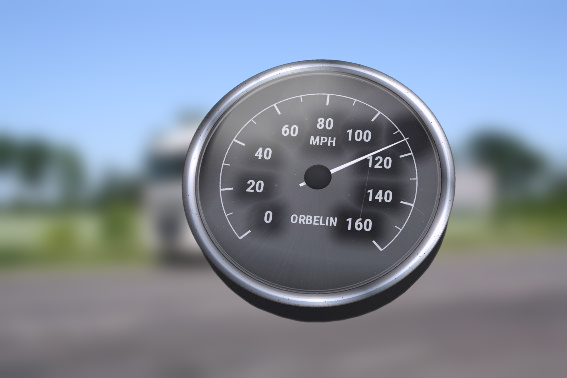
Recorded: 115 mph
